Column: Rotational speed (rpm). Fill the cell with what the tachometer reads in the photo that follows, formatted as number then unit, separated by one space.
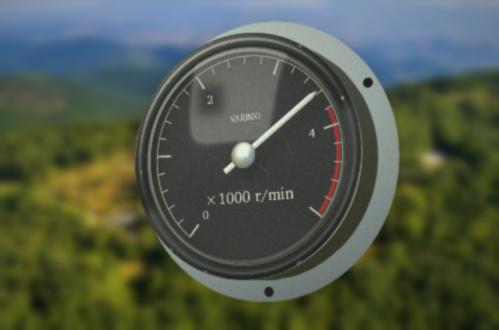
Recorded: 3600 rpm
